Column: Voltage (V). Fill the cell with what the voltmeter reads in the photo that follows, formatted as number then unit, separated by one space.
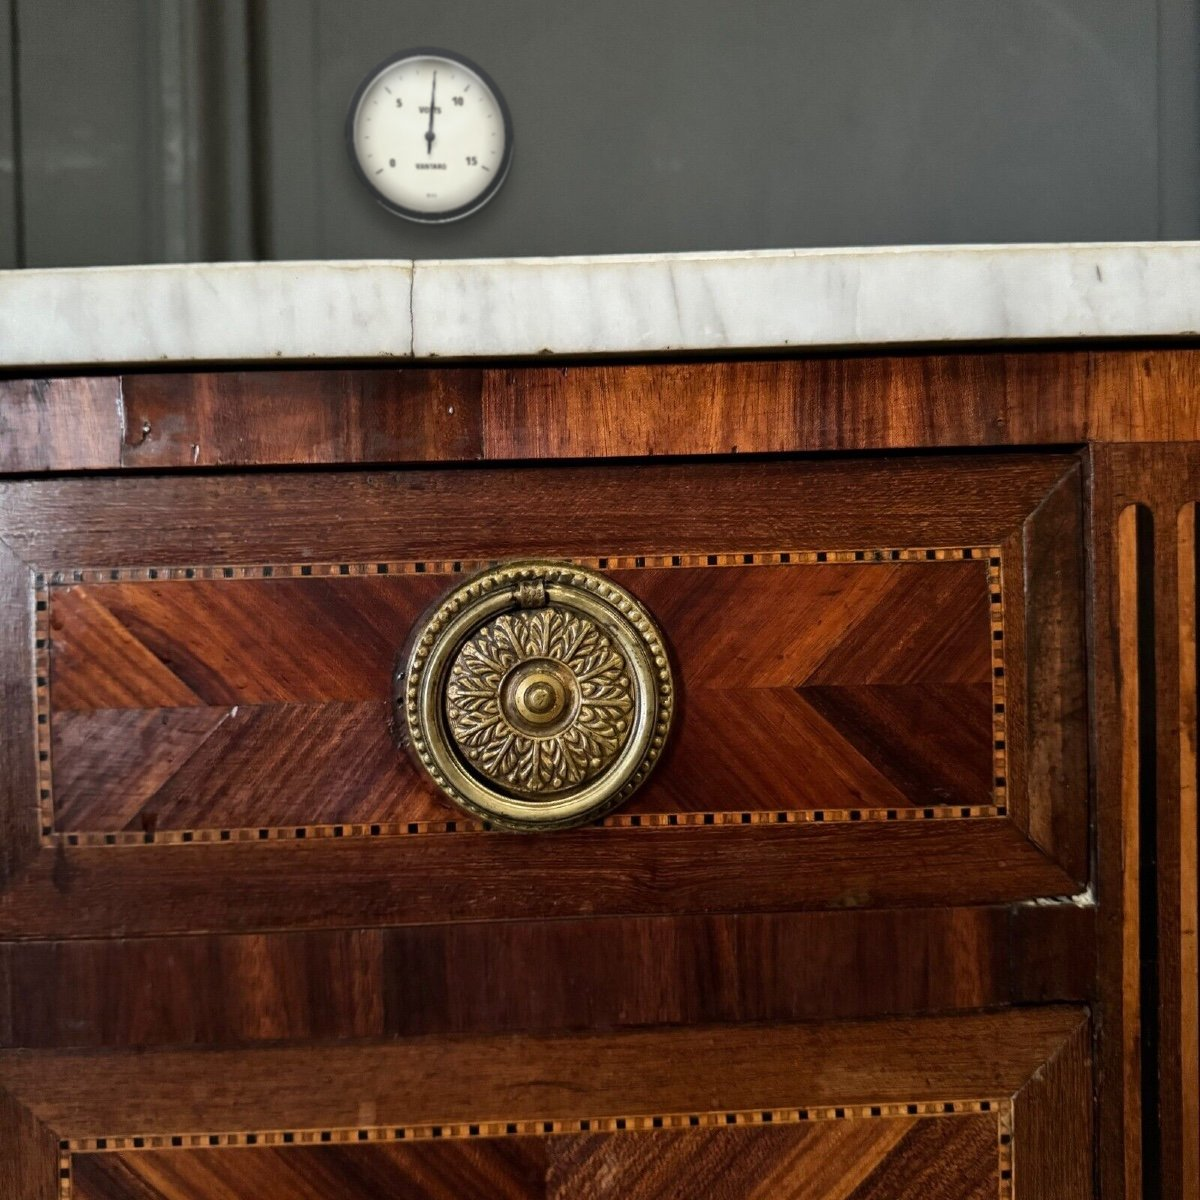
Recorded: 8 V
